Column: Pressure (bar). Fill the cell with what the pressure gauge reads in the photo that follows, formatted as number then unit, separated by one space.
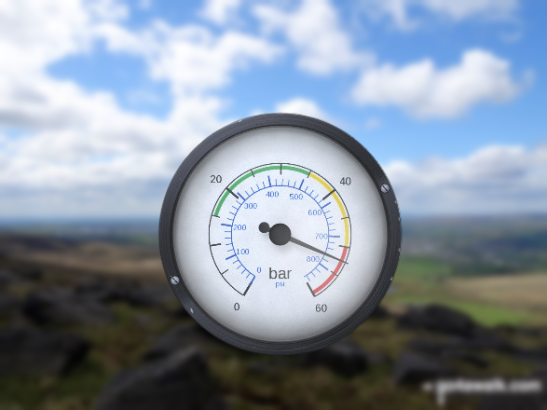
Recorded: 52.5 bar
